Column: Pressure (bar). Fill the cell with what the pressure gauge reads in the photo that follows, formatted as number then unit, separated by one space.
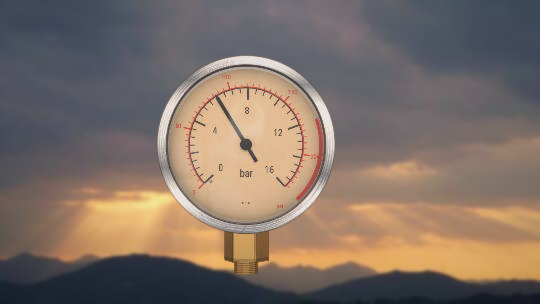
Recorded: 6 bar
